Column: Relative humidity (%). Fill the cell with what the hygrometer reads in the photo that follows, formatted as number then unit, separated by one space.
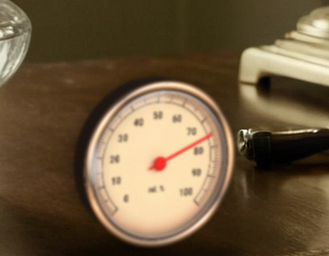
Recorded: 75 %
